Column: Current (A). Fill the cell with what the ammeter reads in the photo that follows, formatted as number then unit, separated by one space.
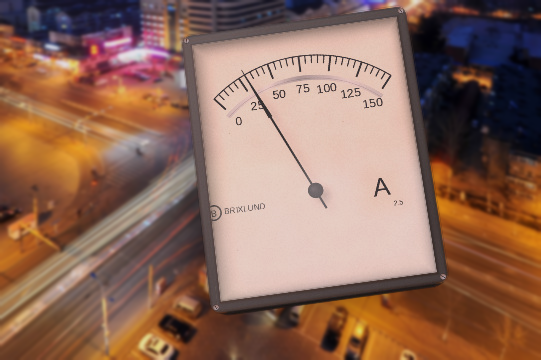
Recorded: 30 A
